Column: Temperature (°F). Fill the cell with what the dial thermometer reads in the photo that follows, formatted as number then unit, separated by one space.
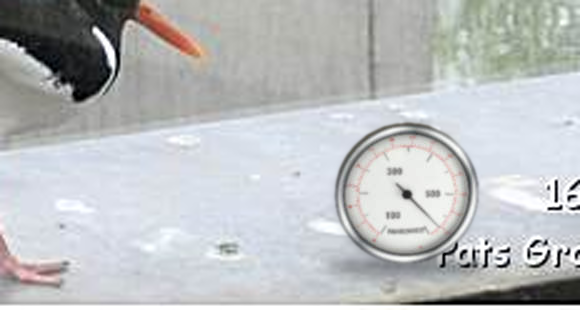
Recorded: 575 °F
